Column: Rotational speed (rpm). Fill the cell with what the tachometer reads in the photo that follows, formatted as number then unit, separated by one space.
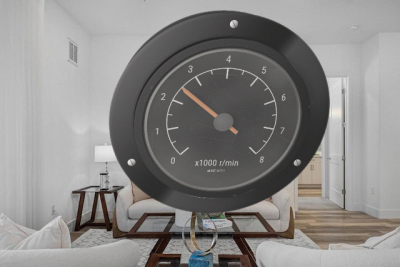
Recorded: 2500 rpm
